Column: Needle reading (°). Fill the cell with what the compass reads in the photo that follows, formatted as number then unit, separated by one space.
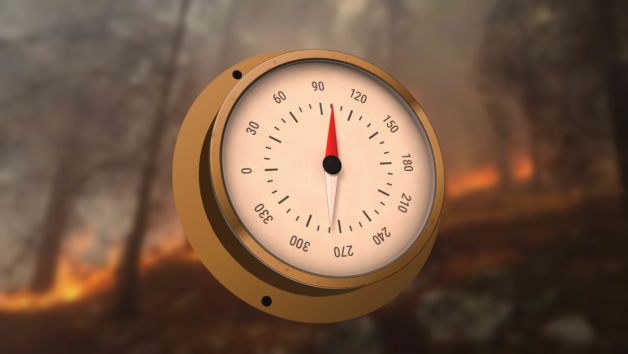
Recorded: 100 °
